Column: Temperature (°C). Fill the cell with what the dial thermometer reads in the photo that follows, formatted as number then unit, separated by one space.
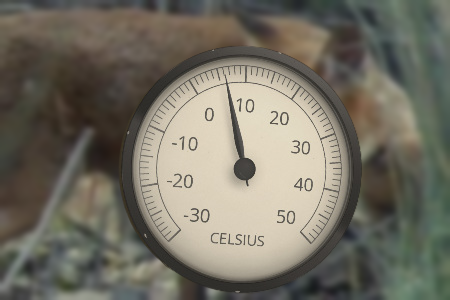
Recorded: 6 °C
